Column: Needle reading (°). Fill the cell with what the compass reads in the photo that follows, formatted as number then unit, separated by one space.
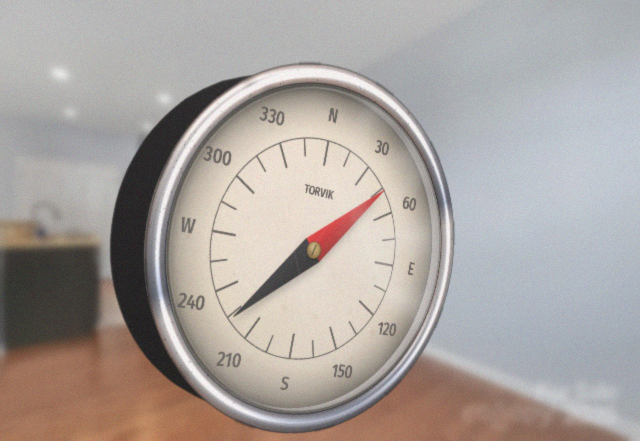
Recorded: 45 °
